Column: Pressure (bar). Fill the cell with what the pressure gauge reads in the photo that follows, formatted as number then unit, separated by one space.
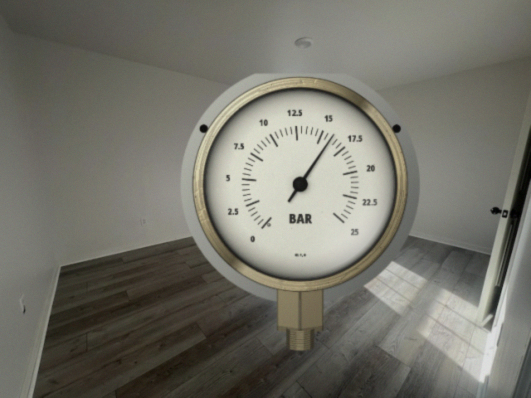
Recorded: 16 bar
